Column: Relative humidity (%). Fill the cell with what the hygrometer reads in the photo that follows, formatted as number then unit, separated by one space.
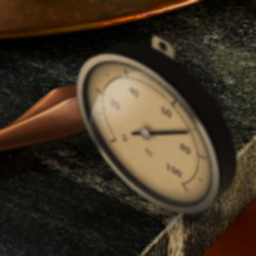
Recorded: 70 %
